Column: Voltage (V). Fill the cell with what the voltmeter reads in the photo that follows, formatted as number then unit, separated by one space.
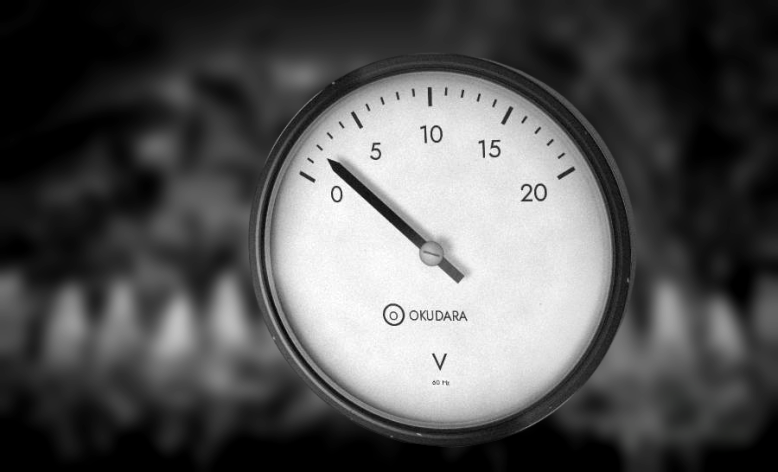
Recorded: 2 V
